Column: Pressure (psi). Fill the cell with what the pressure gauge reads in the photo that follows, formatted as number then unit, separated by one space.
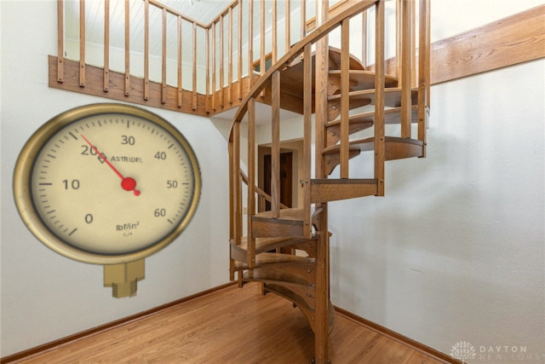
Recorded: 21 psi
